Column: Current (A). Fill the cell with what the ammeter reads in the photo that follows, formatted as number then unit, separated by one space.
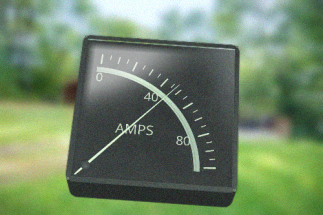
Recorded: 47.5 A
